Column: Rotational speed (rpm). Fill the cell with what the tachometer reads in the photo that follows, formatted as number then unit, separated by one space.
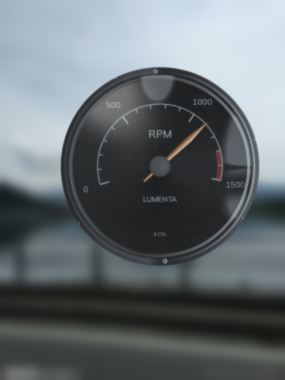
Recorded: 1100 rpm
